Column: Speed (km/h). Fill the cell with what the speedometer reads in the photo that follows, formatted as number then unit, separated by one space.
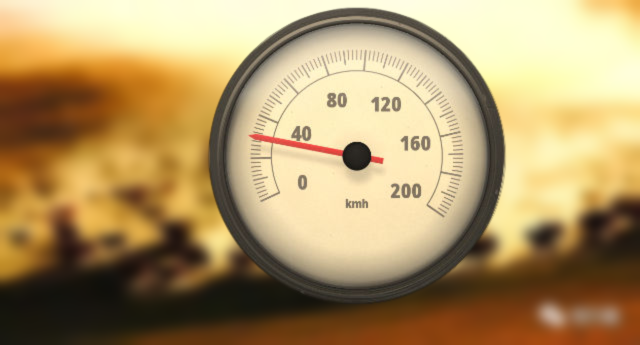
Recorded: 30 km/h
